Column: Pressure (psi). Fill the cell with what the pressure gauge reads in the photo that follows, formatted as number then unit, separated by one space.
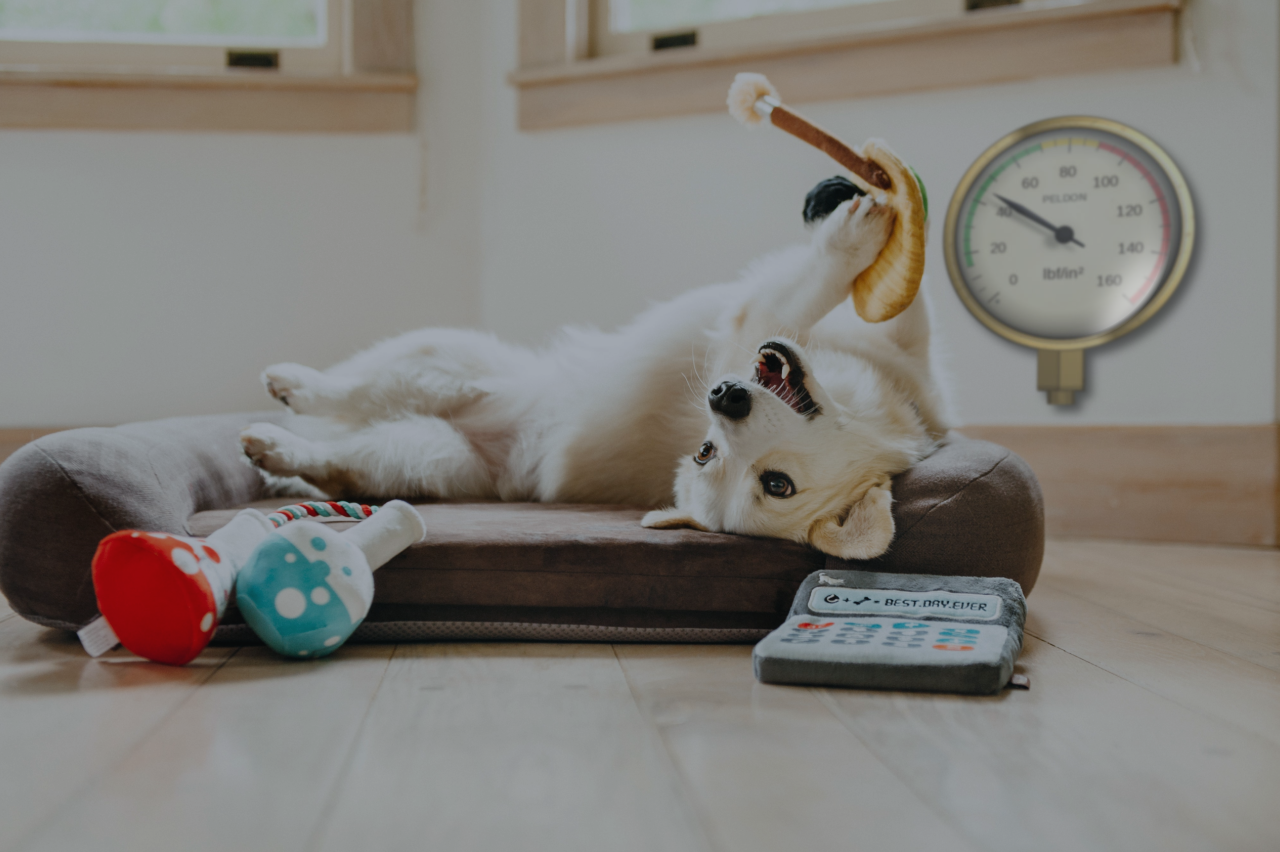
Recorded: 45 psi
